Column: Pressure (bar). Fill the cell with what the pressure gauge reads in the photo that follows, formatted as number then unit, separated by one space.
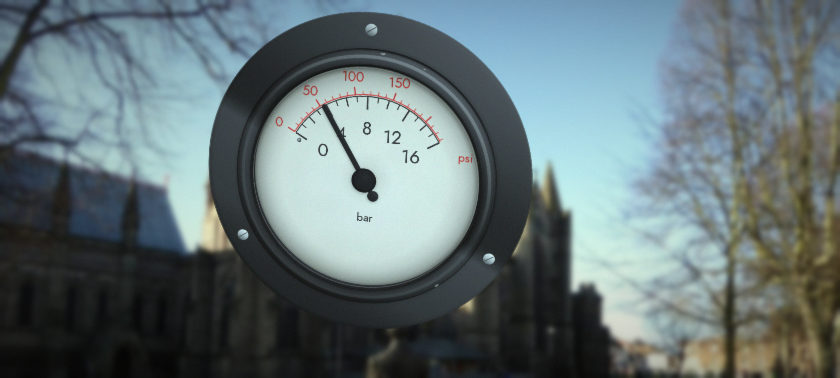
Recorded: 4 bar
